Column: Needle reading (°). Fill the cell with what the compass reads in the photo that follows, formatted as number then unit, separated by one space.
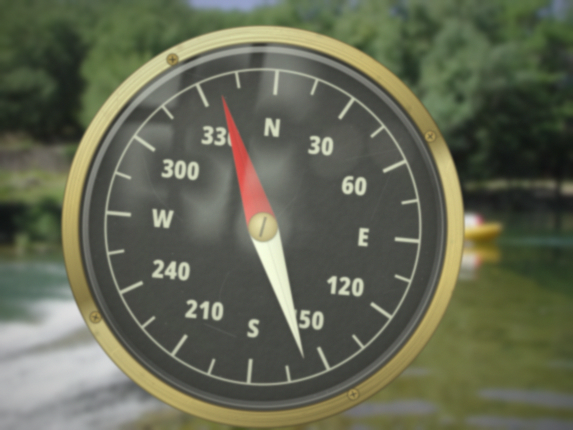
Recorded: 337.5 °
